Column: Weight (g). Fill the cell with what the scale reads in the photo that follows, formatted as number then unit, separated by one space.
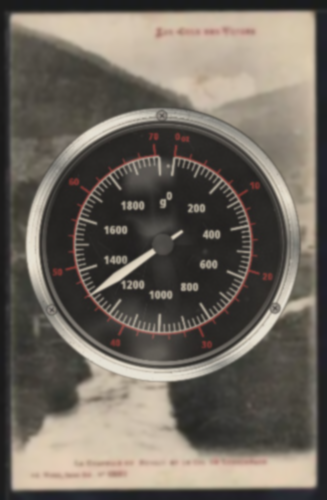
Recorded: 1300 g
